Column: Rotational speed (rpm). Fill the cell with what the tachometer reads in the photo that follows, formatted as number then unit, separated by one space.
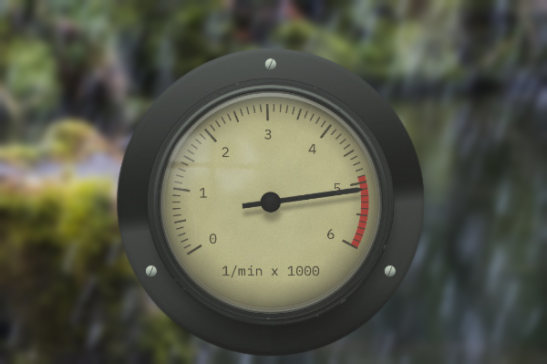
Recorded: 5100 rpm
